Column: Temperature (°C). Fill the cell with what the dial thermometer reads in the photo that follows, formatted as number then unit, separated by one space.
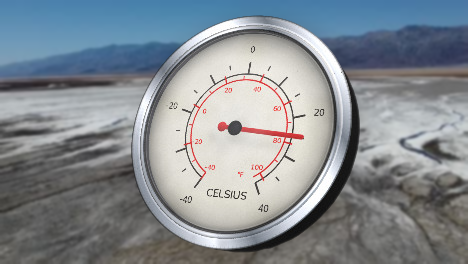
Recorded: 25 °C
